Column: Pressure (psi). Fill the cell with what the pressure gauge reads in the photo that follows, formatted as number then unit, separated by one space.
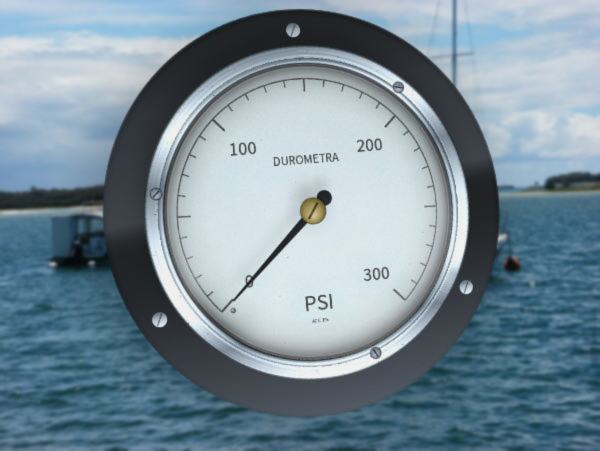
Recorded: 0 psi
